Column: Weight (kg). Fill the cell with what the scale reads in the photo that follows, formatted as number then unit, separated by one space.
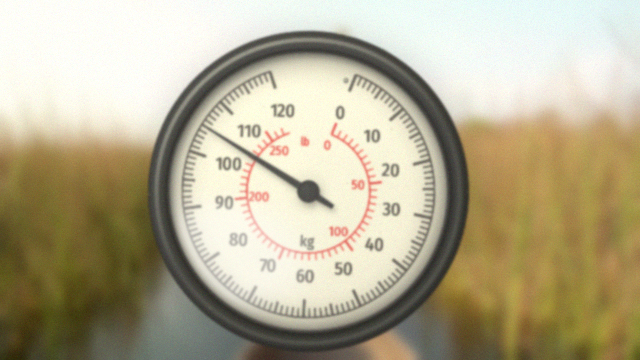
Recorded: 105 kg
